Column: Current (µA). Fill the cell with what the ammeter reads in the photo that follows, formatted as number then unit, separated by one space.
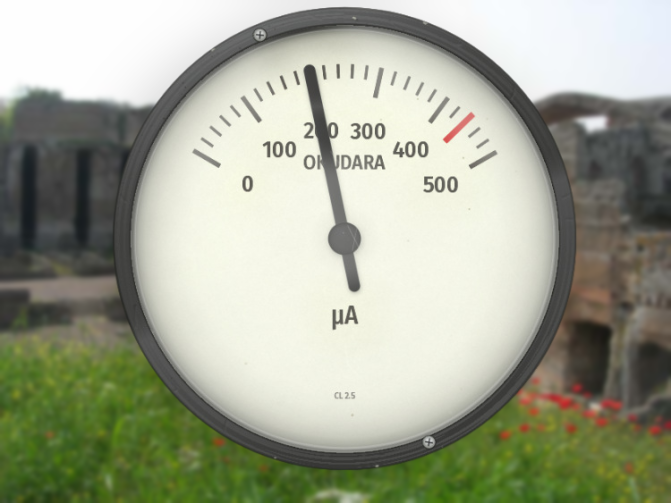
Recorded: 200 µA
